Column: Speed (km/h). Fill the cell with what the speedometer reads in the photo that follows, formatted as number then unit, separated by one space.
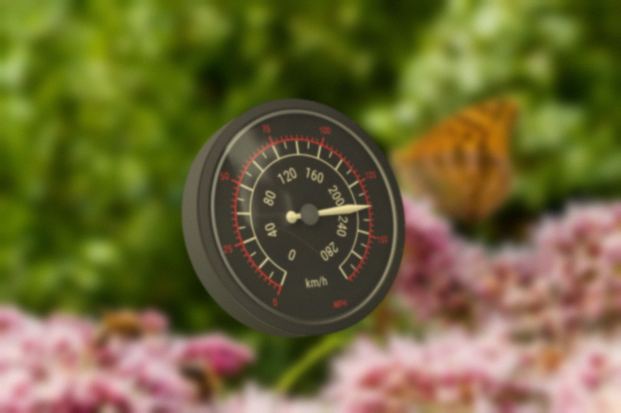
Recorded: 220 km/h
